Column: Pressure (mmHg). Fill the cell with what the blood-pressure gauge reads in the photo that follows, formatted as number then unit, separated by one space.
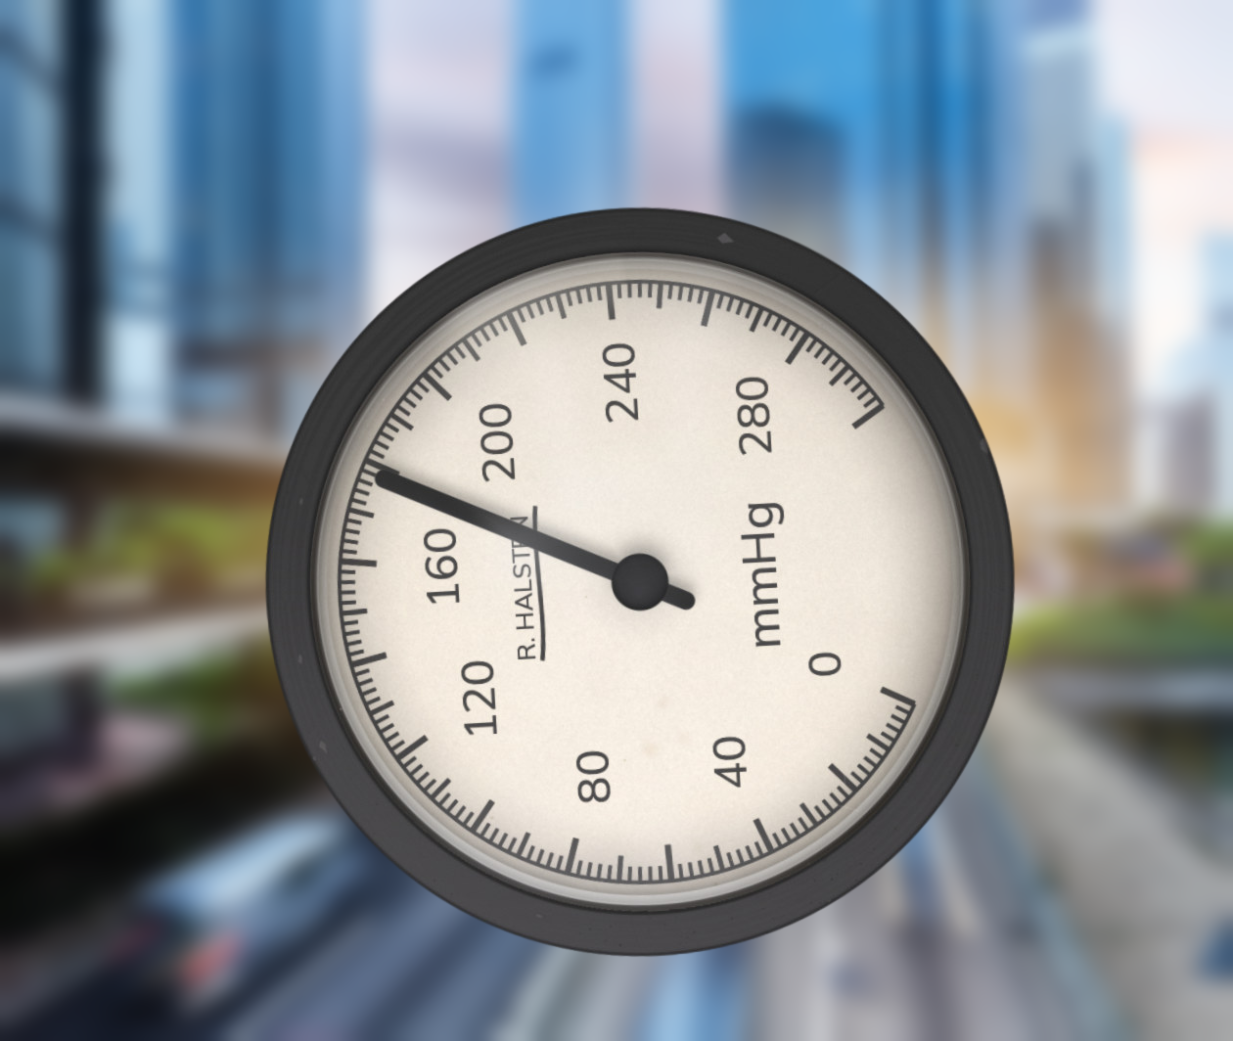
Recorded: 178 mmHg
